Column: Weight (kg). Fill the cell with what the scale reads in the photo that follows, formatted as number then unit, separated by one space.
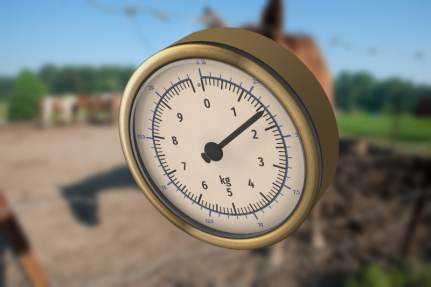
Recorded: 1.6 kg
